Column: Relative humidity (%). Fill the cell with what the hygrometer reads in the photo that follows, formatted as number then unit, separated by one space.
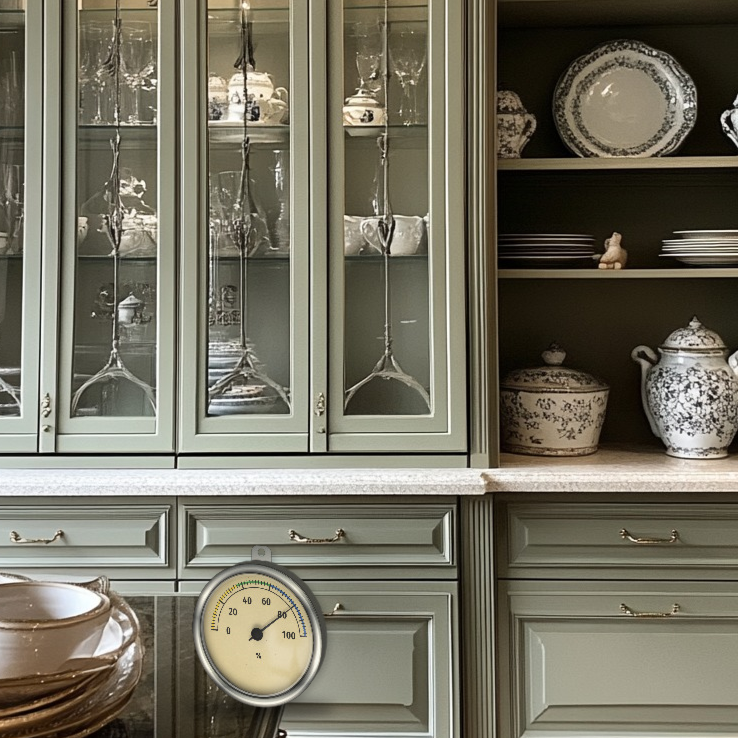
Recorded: 80 %
